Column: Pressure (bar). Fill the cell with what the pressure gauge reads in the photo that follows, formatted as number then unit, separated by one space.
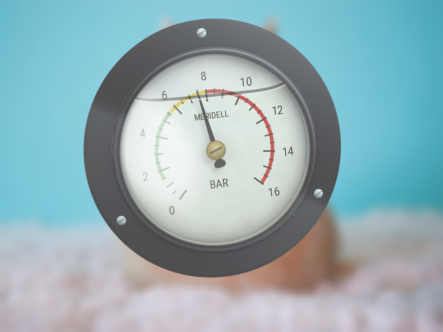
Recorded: 7.5 bar
